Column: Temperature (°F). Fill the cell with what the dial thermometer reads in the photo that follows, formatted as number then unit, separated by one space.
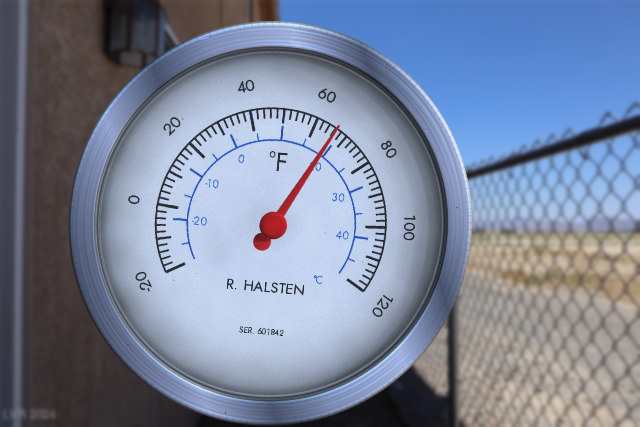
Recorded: 66 °F
